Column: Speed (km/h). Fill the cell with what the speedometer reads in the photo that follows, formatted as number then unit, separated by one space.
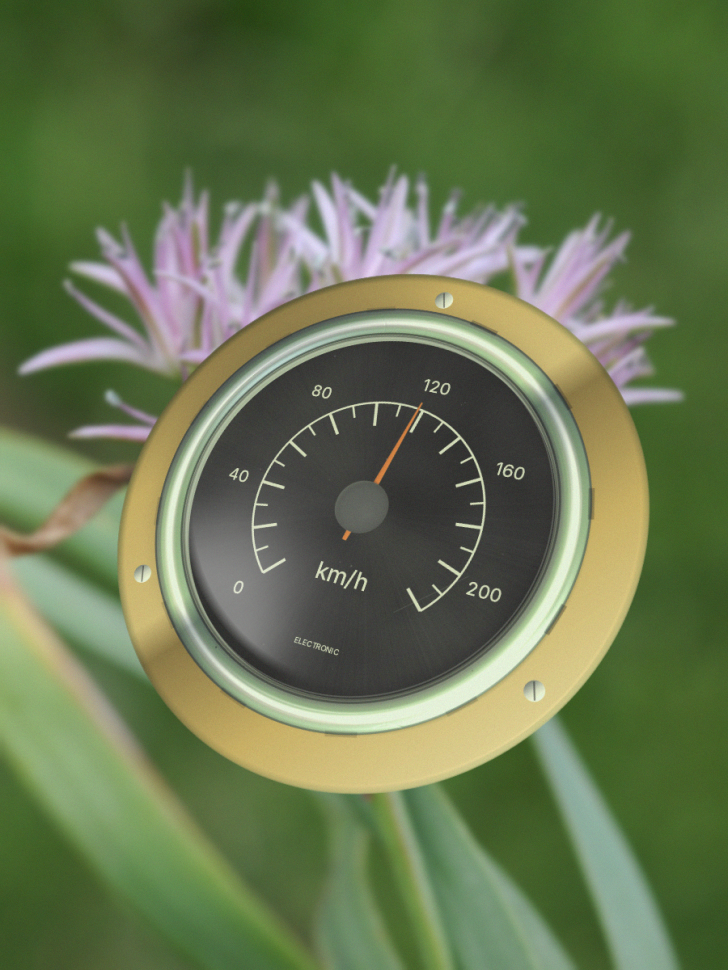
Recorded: 120 km/h
